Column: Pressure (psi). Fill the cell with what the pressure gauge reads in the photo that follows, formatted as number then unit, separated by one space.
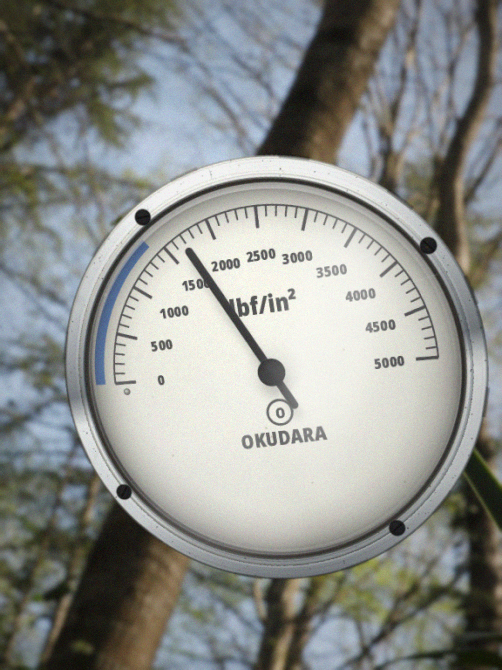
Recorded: 1700 psi
